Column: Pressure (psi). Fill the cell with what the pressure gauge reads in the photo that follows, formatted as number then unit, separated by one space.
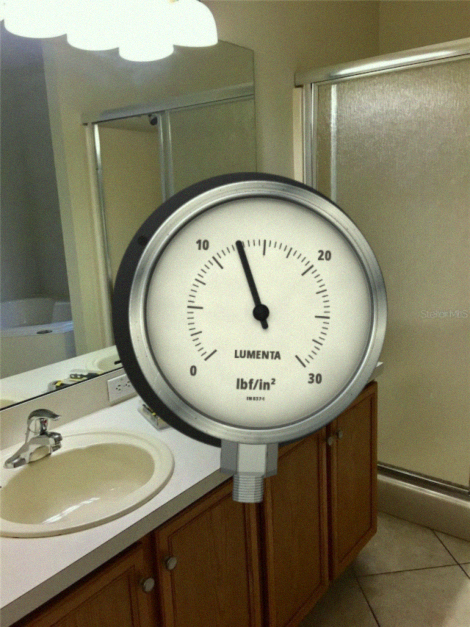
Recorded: 12.5 psi
